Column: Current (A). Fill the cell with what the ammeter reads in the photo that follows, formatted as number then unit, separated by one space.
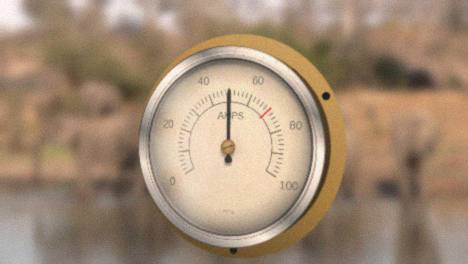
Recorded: 50 A
